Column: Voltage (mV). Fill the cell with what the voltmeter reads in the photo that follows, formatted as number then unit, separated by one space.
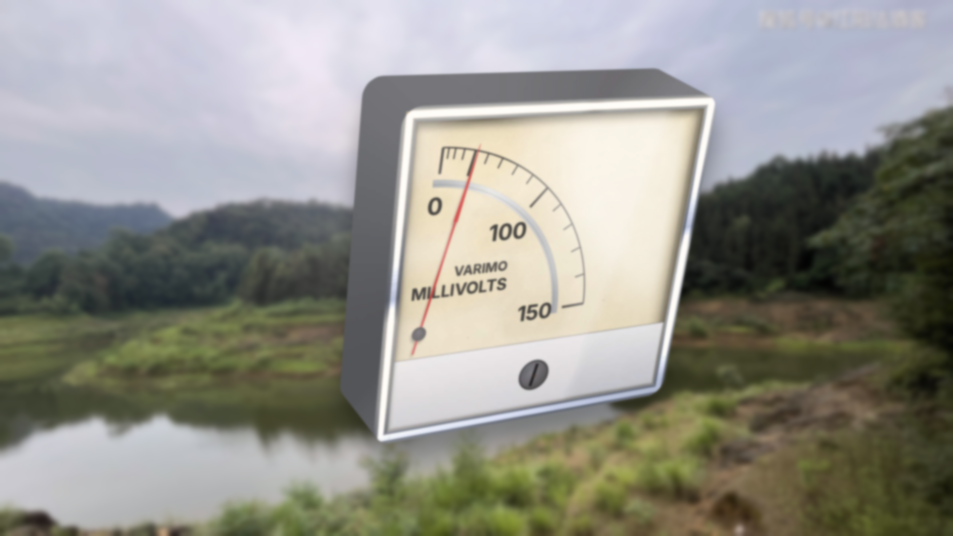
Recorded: 50 mV
